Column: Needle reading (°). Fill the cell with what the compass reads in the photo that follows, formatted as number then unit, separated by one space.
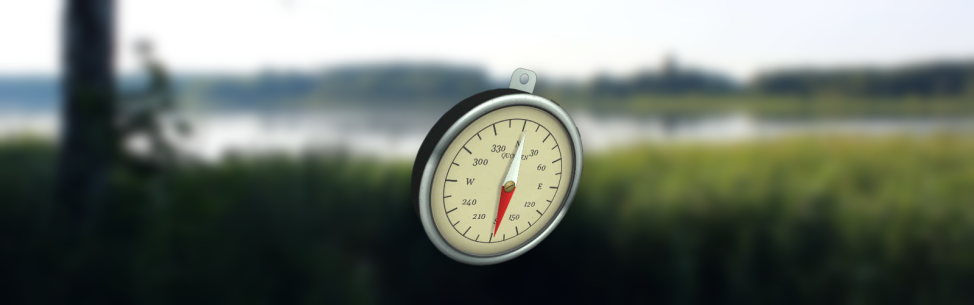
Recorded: 180 °
